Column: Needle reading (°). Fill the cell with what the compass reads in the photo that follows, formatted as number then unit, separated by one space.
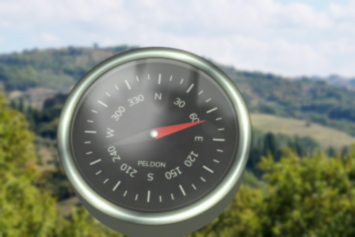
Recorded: 70 °
